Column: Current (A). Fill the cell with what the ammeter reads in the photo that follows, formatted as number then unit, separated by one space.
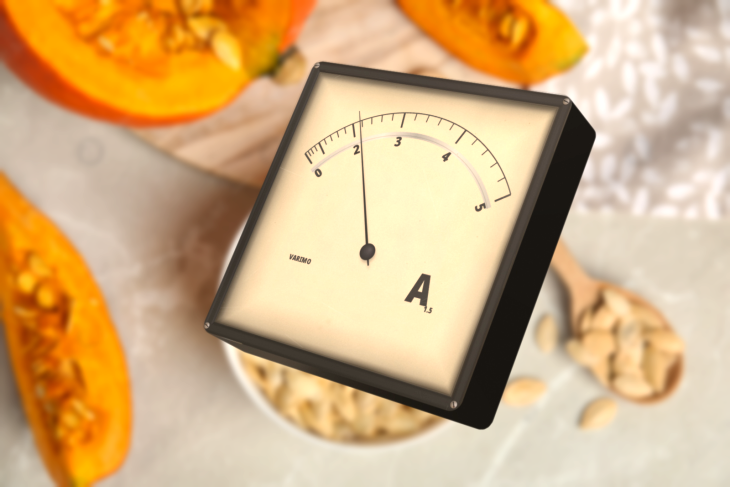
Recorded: 2.2 A
